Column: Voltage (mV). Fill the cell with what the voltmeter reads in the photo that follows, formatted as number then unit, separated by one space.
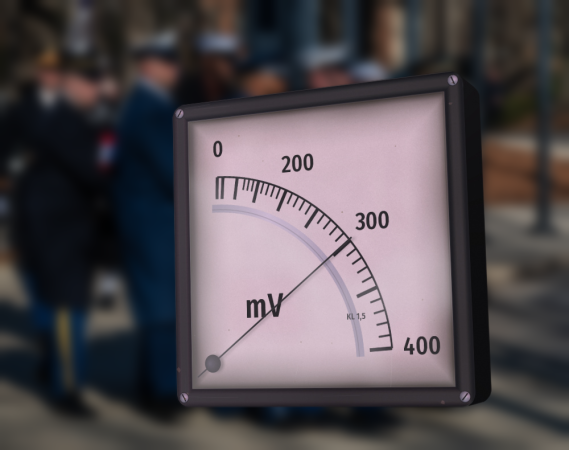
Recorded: 300 mV
